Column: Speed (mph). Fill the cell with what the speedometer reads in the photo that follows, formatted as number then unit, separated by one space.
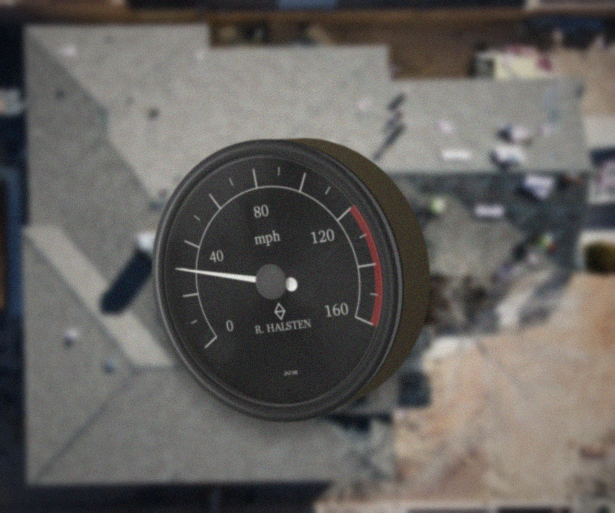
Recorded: 30 mph
